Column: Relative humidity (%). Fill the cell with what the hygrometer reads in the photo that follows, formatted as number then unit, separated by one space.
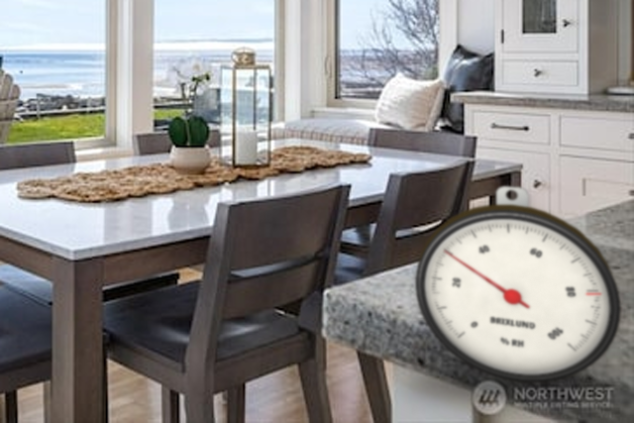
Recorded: 30 %
